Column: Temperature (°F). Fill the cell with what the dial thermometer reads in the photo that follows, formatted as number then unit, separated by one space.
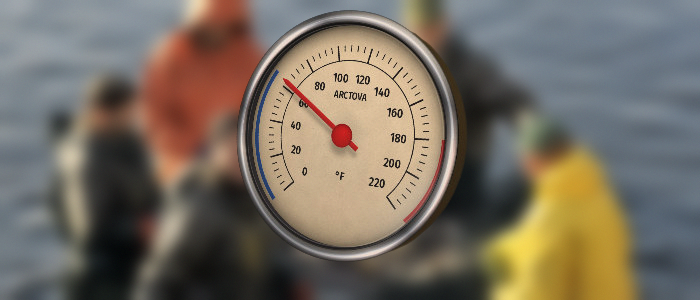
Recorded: 64 °F
